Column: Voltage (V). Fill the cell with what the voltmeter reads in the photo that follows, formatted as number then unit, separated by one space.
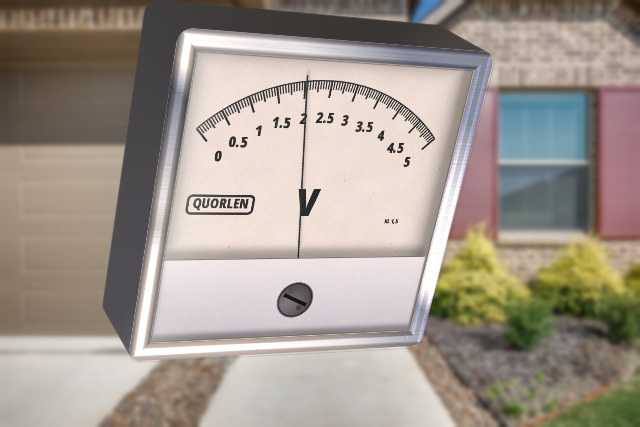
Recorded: 2 V
